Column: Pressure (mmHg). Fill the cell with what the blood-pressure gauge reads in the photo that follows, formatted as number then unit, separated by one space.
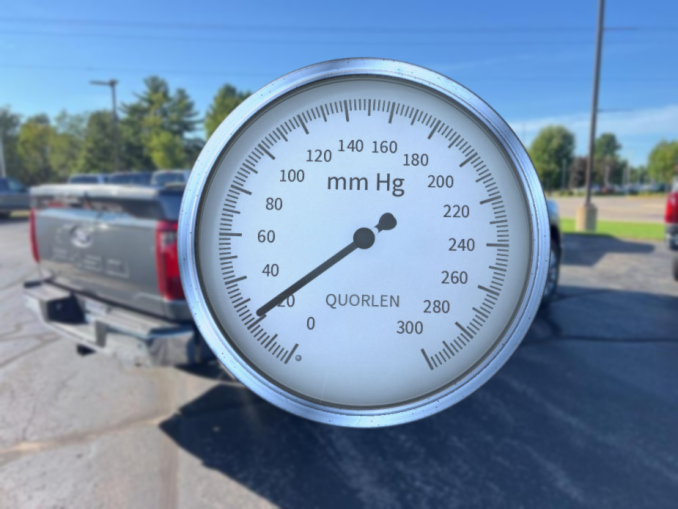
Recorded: 22 mmHg
